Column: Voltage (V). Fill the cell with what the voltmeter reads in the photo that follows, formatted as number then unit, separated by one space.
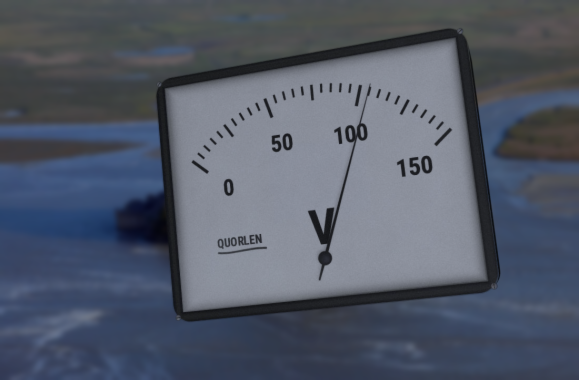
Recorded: 105 V
